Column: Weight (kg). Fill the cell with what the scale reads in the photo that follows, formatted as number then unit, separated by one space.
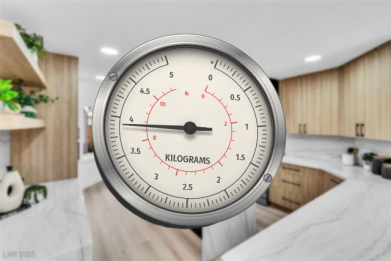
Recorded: 3.9 kg
